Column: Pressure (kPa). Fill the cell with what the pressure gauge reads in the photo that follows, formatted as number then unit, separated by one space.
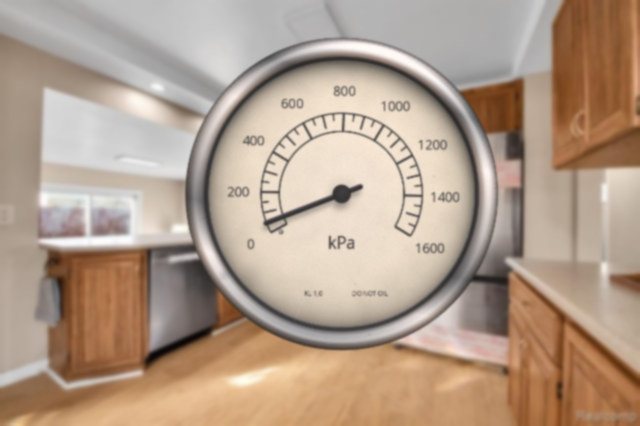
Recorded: 50 kPa
